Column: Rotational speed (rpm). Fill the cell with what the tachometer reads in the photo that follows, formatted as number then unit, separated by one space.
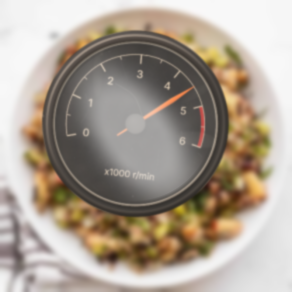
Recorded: 4500 rpm
